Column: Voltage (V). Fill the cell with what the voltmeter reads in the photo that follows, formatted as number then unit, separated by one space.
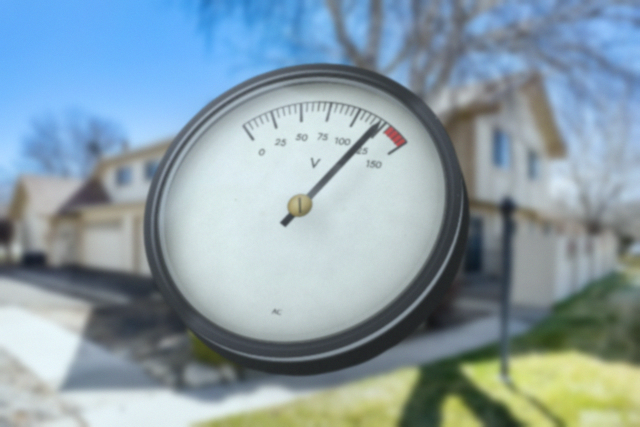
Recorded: 125 V
